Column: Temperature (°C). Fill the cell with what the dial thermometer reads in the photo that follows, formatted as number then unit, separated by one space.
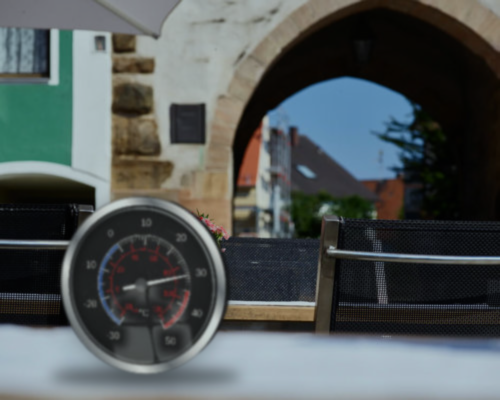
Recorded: 30 °C
